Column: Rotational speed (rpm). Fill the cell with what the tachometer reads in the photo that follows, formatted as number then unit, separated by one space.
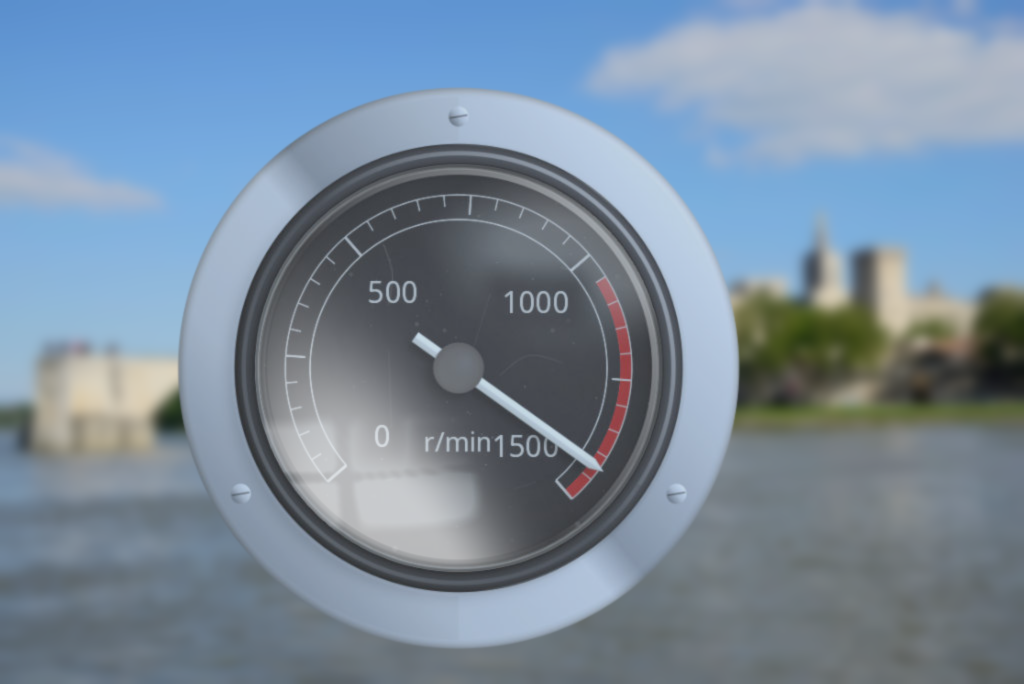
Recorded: 1425 rpm
